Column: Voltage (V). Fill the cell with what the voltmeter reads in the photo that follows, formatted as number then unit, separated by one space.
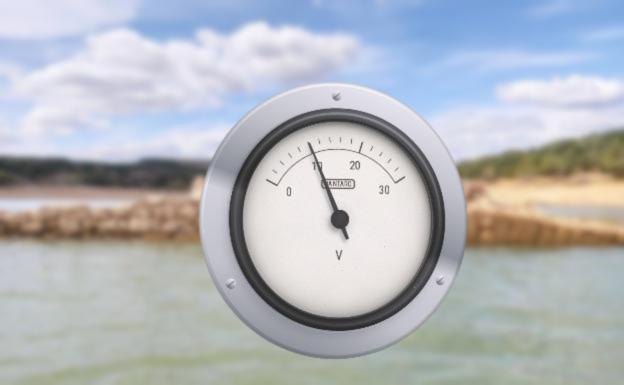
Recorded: 10 V
